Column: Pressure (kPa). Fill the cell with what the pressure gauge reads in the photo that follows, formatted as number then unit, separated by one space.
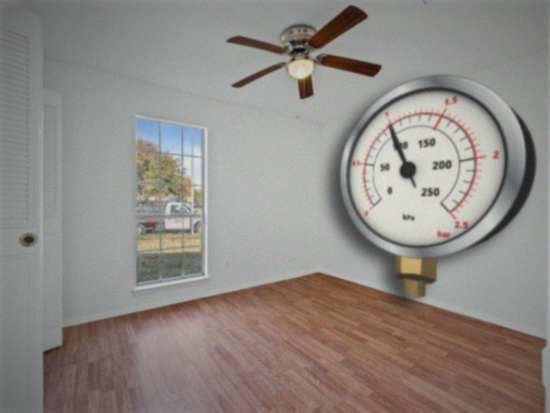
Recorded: 100 kPa
